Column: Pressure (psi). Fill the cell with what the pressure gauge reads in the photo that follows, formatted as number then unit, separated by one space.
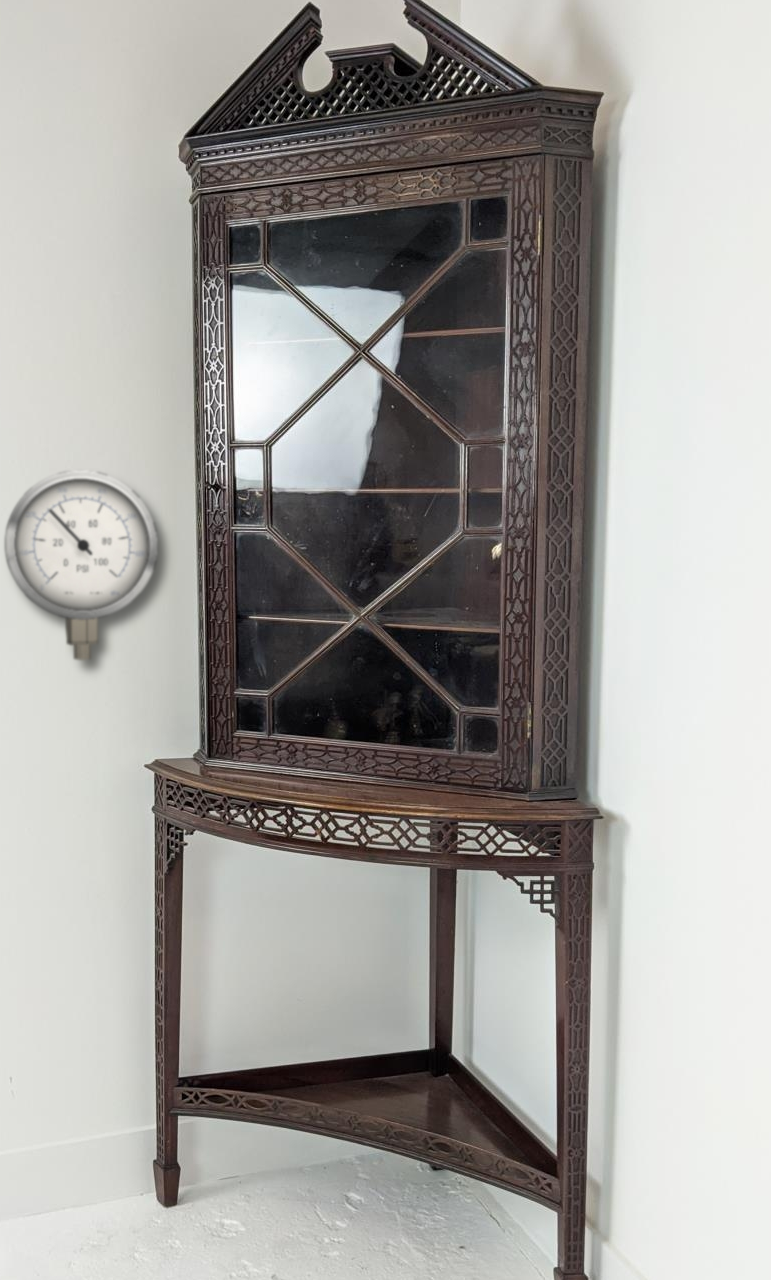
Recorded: 35 psi
